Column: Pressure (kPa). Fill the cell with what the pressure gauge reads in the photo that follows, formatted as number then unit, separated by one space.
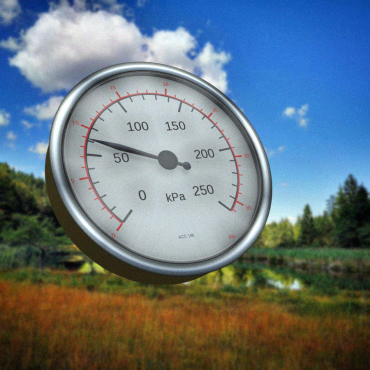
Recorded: 60 kPa
